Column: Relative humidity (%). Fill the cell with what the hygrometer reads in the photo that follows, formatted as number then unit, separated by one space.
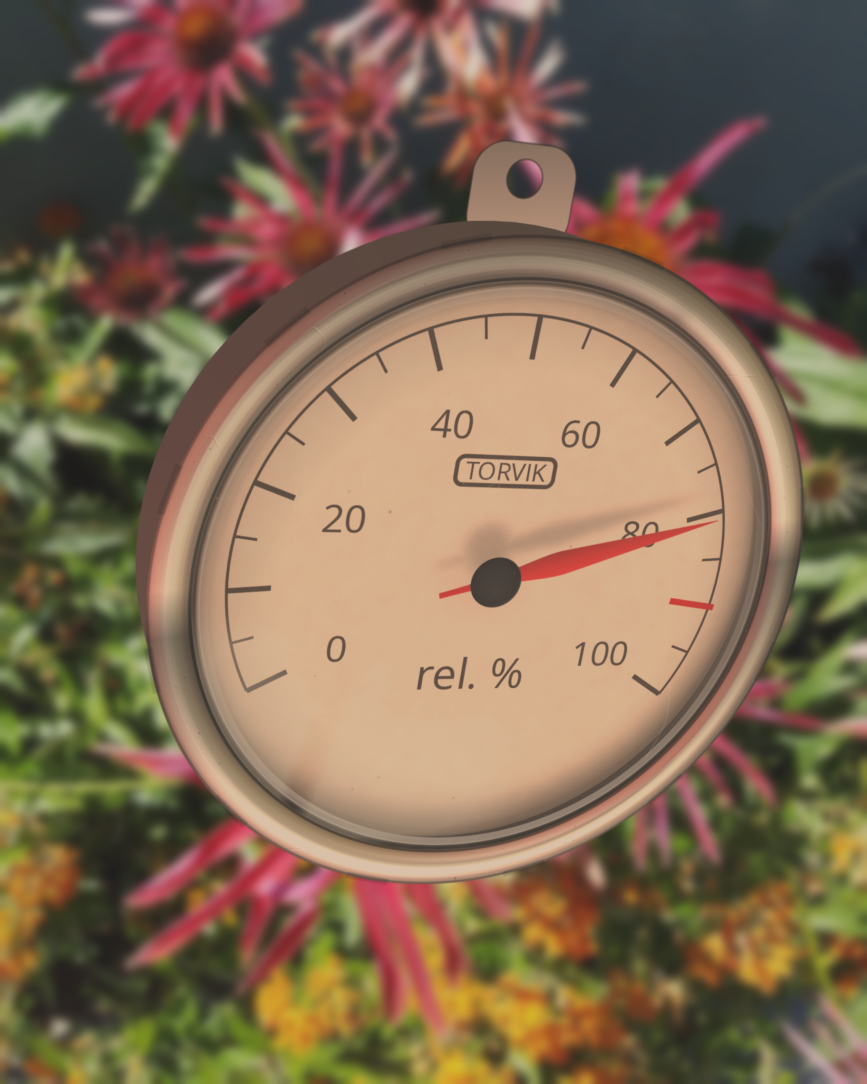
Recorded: 80 %
